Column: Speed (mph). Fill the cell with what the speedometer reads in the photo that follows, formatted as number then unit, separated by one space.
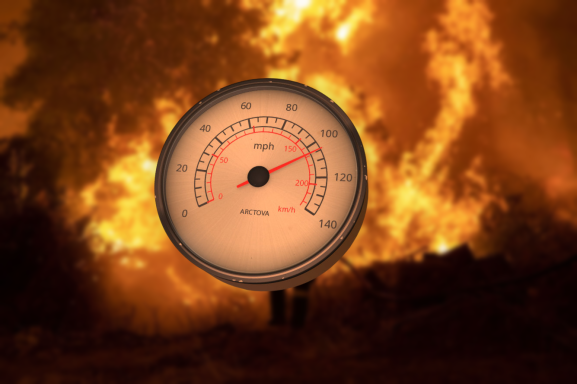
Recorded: 105 mph
